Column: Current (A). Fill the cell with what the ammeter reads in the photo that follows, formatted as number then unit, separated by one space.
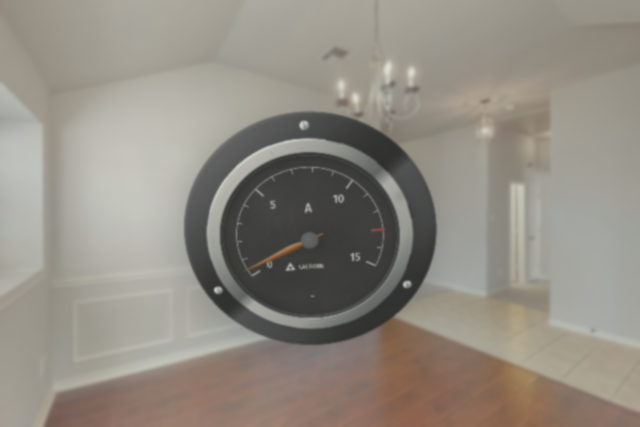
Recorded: 0.5 A
